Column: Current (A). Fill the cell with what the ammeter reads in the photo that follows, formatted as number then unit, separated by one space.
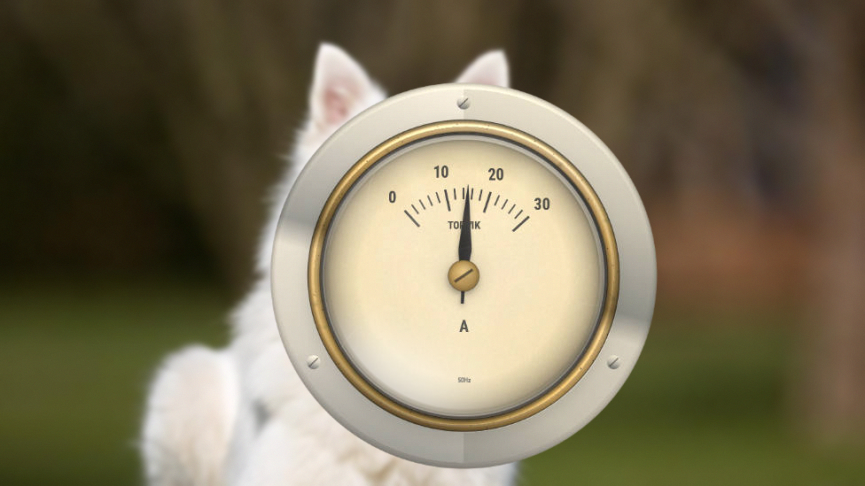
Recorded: 15 A
